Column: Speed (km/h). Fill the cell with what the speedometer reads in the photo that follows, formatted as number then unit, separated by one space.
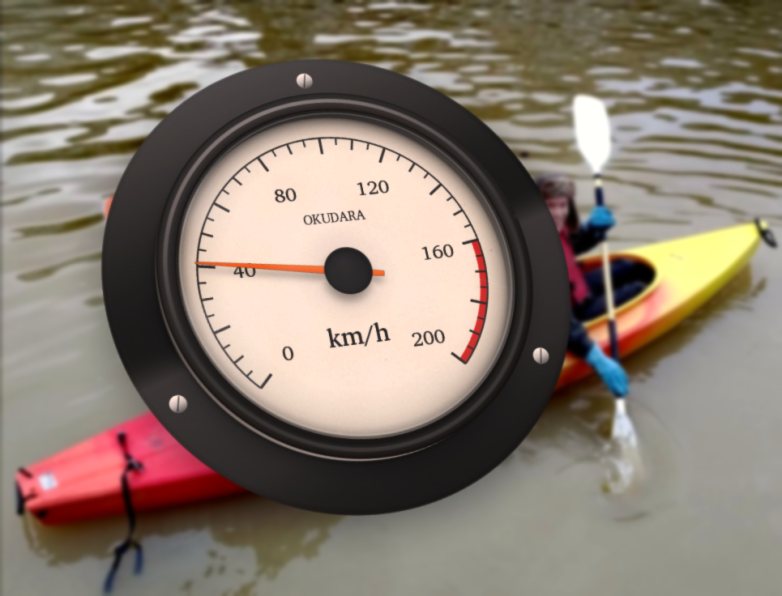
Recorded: 40 km/h
